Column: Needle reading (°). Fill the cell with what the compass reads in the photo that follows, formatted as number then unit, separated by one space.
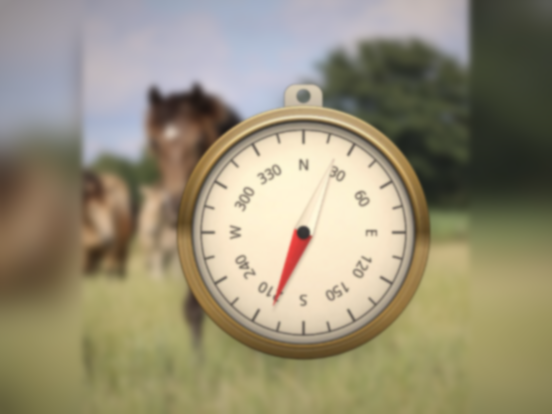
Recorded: 202.5 °
